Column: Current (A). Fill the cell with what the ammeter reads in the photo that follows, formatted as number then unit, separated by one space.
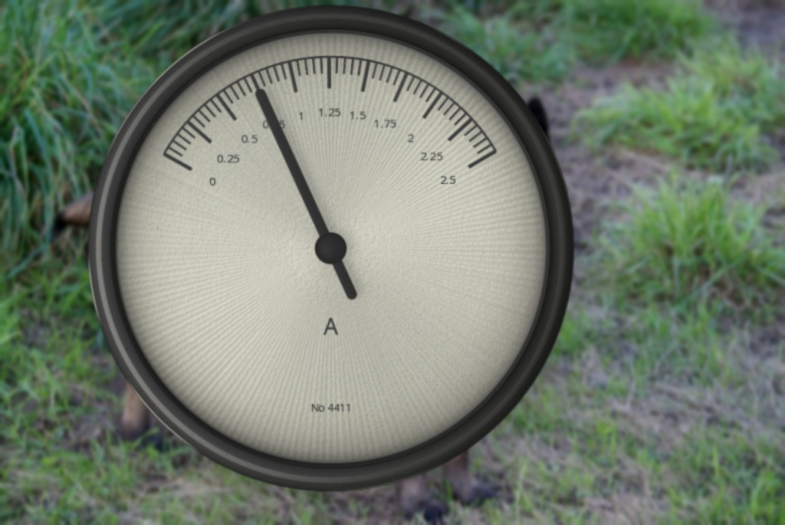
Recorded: 0.75 A
